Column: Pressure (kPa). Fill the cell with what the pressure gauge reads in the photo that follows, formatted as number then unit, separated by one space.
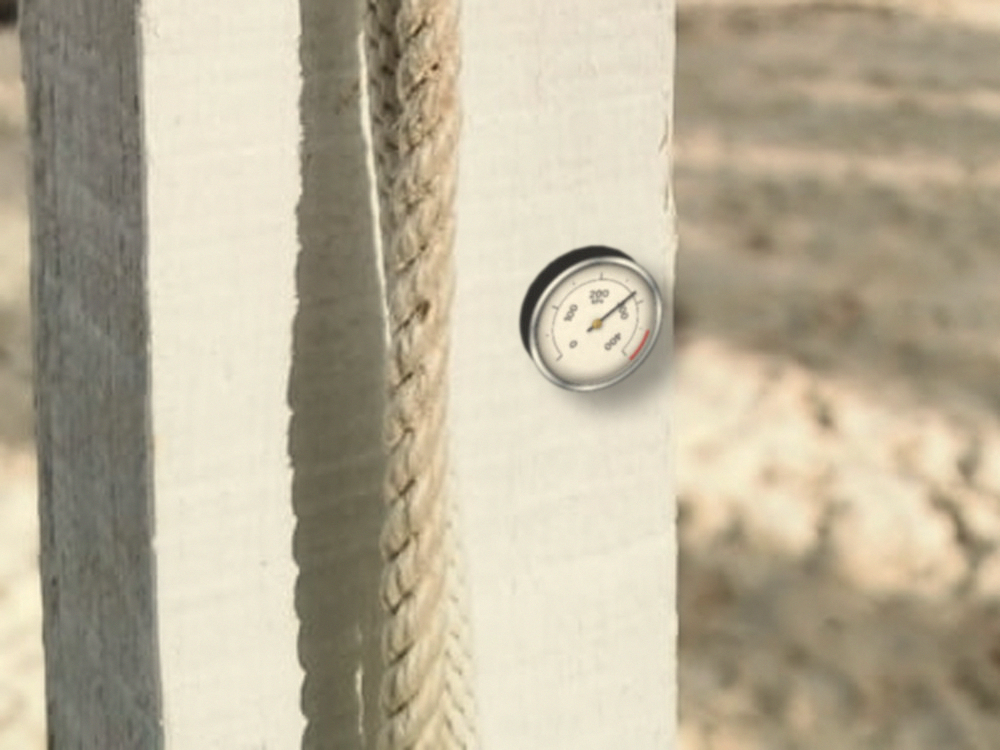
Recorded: 275 kPa
